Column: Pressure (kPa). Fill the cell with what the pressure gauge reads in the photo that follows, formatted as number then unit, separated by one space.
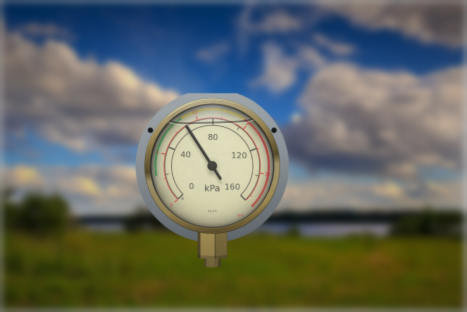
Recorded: 60 kPa
